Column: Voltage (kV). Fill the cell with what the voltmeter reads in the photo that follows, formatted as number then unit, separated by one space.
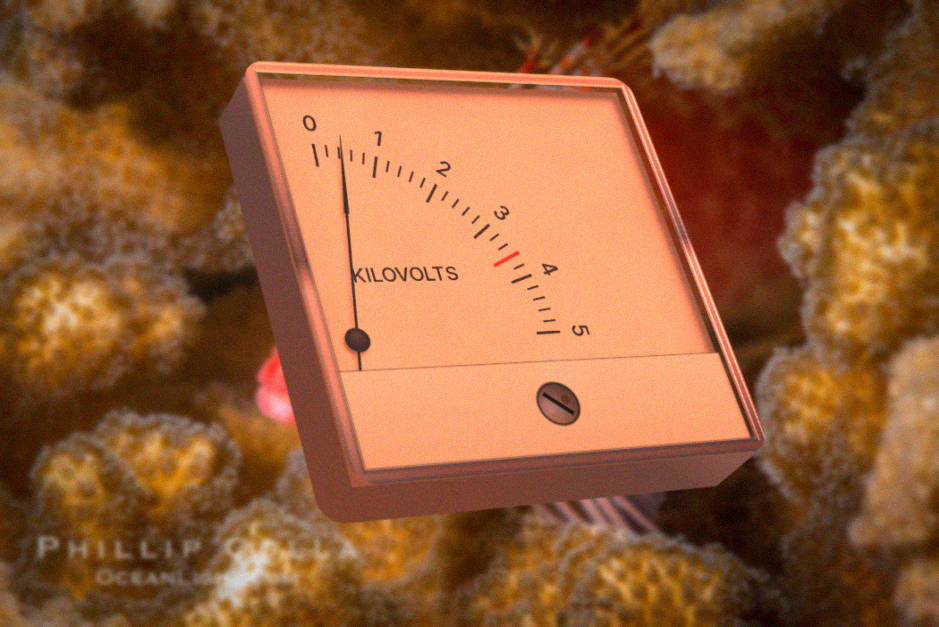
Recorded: 0.4 kV
